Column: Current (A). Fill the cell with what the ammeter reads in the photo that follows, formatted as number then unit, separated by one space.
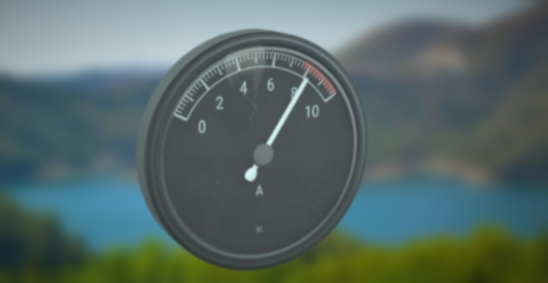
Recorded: 8 A
